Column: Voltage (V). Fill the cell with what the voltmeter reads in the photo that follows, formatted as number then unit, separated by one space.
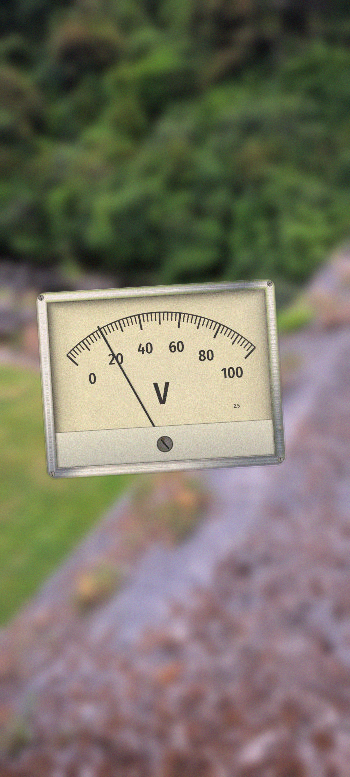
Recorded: 20 V
